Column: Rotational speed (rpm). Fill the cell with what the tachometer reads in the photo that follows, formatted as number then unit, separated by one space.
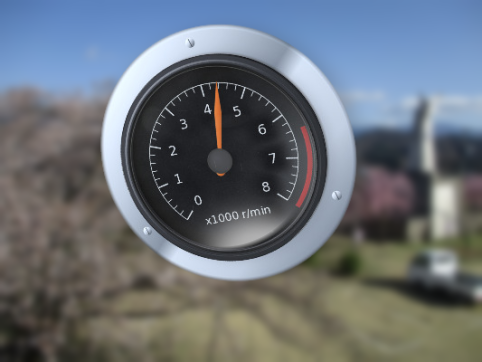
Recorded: 4400 rpm
